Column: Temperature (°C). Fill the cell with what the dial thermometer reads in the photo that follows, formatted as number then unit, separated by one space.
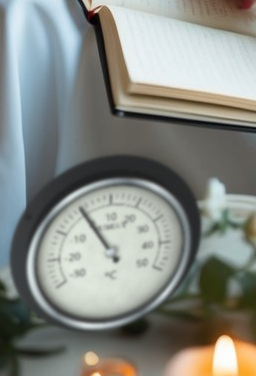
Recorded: 0 °C
